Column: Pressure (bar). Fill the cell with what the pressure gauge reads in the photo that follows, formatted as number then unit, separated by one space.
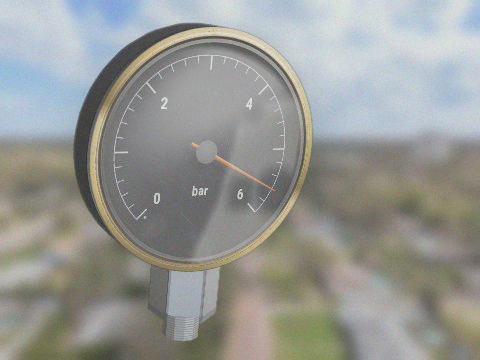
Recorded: 5.6 bar
